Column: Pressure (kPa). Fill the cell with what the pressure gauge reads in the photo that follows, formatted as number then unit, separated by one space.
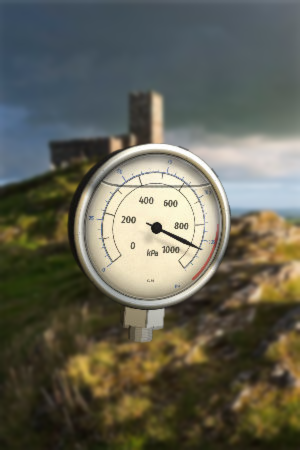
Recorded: 900 kPa
